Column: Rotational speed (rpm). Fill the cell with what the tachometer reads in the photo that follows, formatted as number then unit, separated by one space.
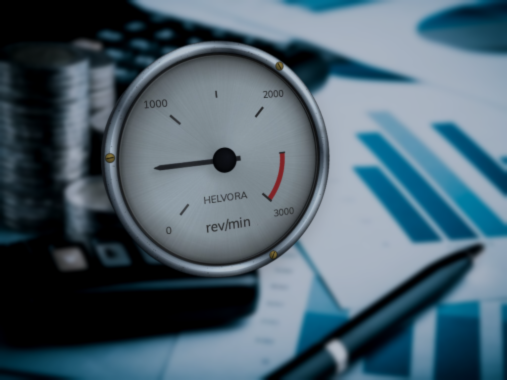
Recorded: 500 rpm
